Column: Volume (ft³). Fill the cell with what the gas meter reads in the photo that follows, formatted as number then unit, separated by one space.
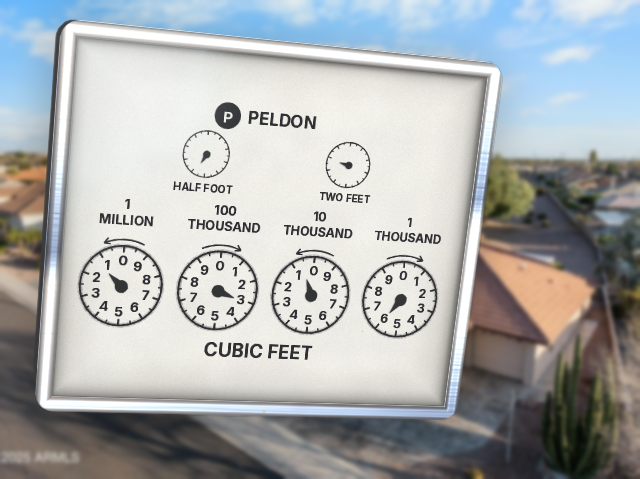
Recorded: 130600 ft³
